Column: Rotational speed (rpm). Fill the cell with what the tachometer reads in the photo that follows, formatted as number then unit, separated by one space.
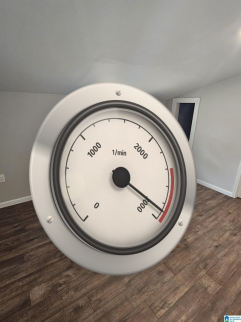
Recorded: 2900 rpm
